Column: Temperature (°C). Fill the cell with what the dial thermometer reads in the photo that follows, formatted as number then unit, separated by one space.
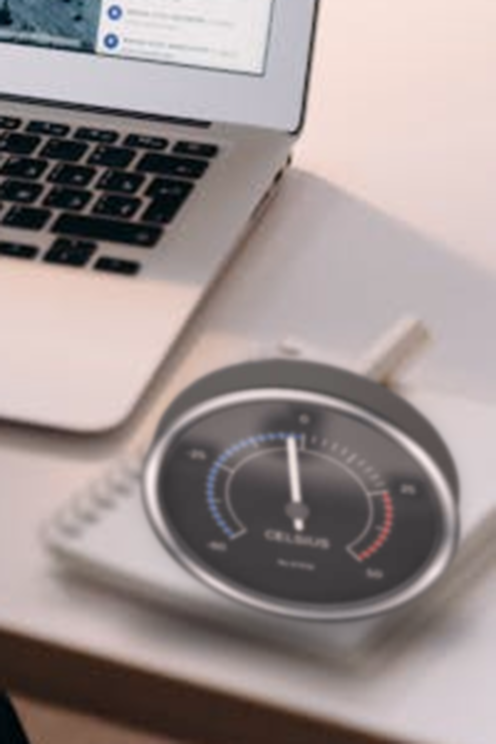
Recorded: -2.5 °C
